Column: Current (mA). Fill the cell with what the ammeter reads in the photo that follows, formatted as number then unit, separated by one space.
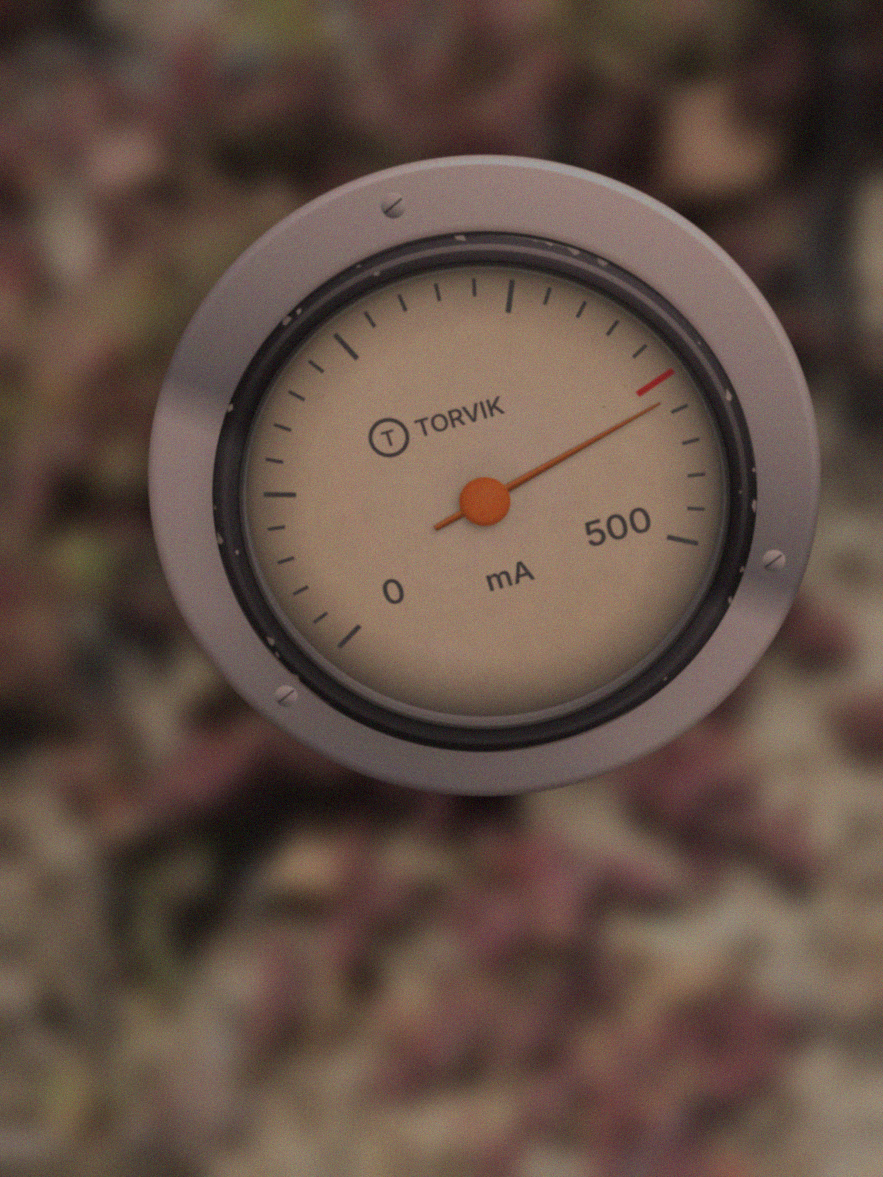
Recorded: 410 mA
